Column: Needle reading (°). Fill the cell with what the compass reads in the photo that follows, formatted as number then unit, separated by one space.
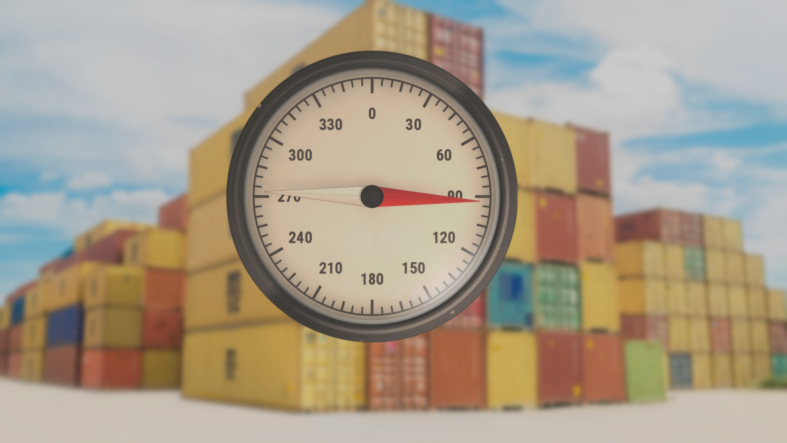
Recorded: 92.5 °
